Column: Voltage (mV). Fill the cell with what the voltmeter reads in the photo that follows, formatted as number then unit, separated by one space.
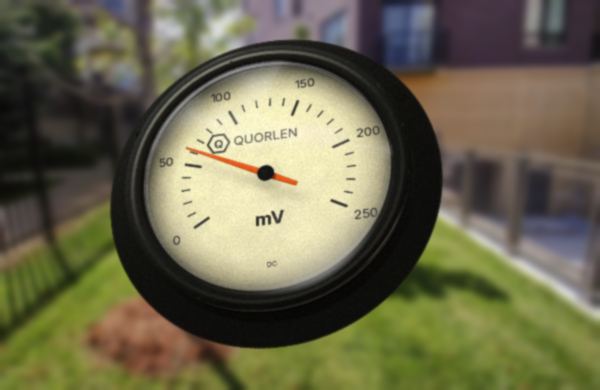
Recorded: 60 mV
